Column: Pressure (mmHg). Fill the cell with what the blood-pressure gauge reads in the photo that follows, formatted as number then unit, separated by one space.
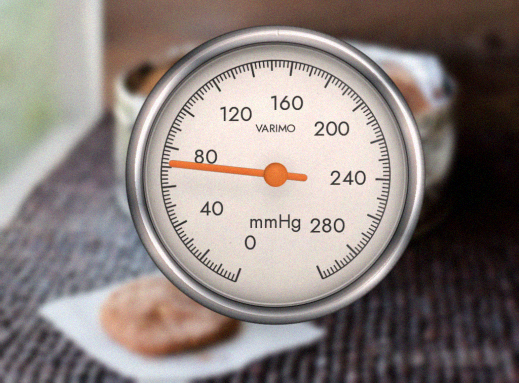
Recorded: 72 mmHg
